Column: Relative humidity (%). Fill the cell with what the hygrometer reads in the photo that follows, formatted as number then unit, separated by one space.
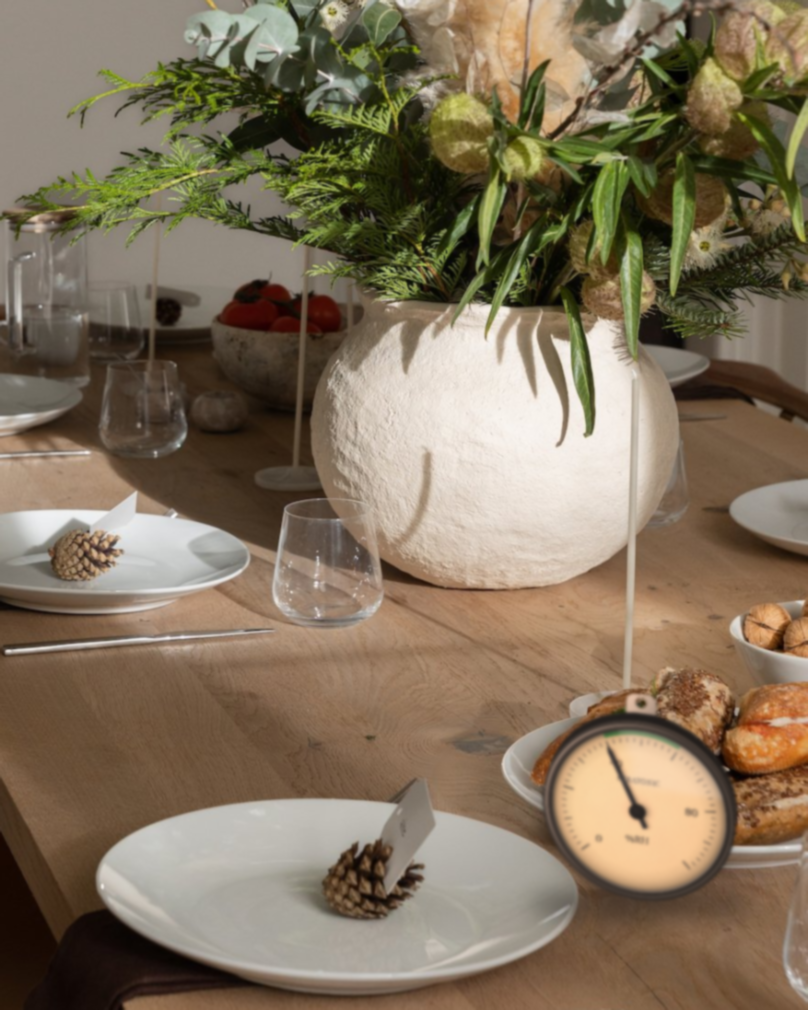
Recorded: 40 %
